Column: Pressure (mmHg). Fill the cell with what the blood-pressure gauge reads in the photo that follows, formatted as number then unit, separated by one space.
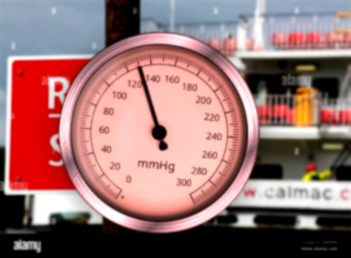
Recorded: 130 mmHg
